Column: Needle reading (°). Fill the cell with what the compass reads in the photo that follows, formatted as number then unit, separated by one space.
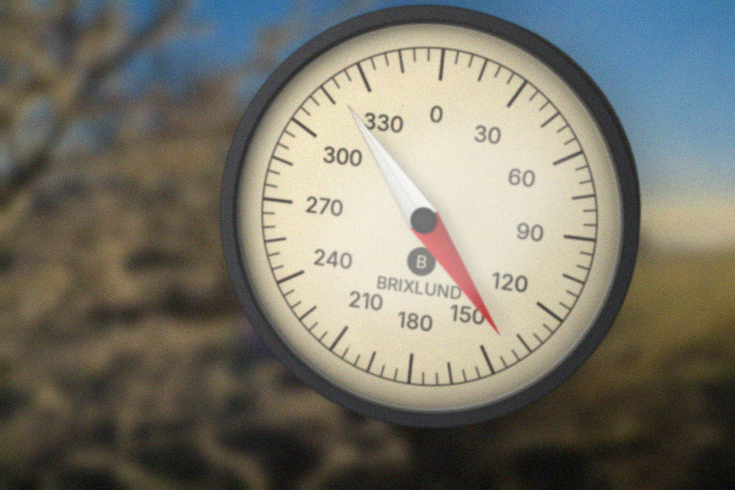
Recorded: 140 °
